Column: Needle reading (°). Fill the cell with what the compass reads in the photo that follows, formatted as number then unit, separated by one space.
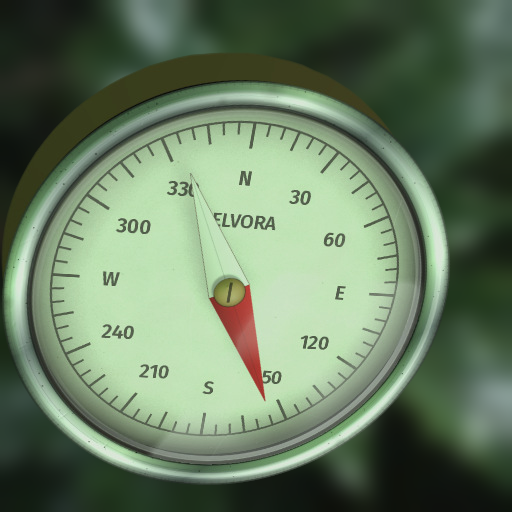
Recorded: 155 °
